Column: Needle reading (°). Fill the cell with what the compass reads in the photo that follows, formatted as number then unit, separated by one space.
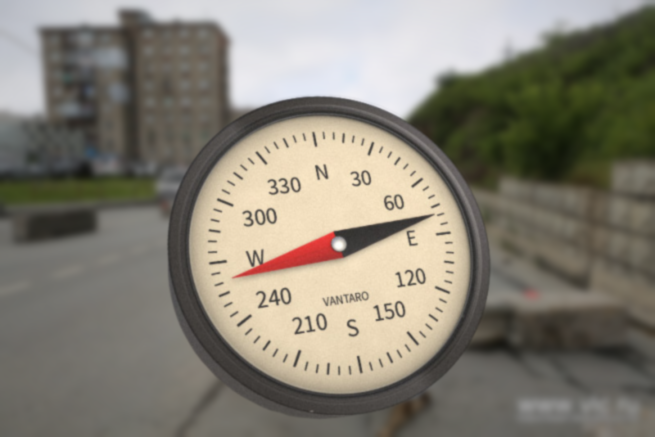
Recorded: 260 °
